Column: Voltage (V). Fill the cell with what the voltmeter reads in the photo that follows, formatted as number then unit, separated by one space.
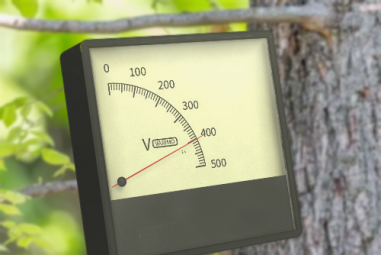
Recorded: 400 V
